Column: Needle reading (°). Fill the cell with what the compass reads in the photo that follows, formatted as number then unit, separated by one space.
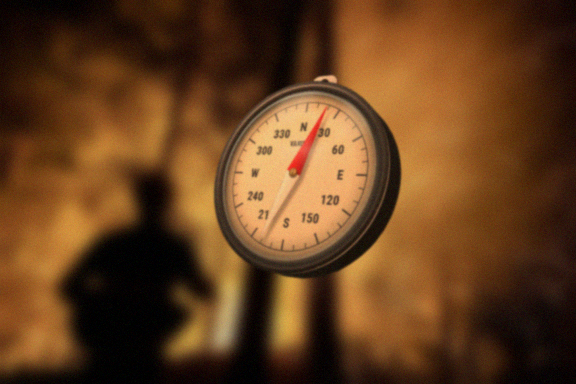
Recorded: 20 °
